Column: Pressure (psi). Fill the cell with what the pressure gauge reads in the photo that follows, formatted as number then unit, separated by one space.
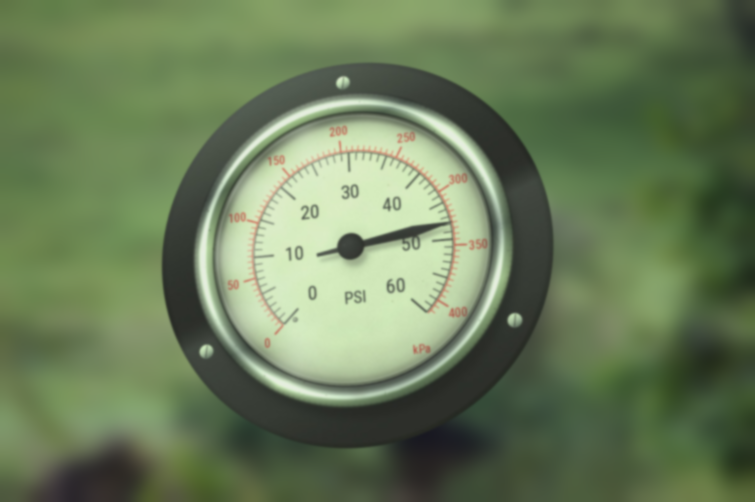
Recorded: 48 psi
